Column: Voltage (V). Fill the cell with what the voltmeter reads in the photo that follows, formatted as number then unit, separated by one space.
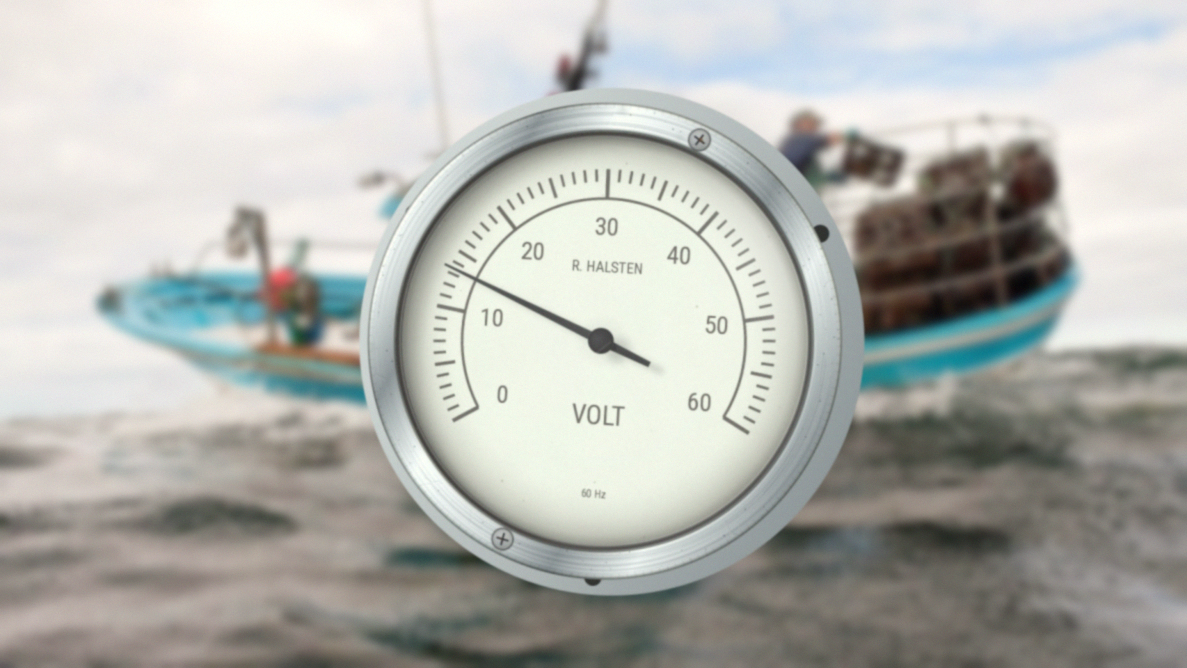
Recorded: 13.5 V
